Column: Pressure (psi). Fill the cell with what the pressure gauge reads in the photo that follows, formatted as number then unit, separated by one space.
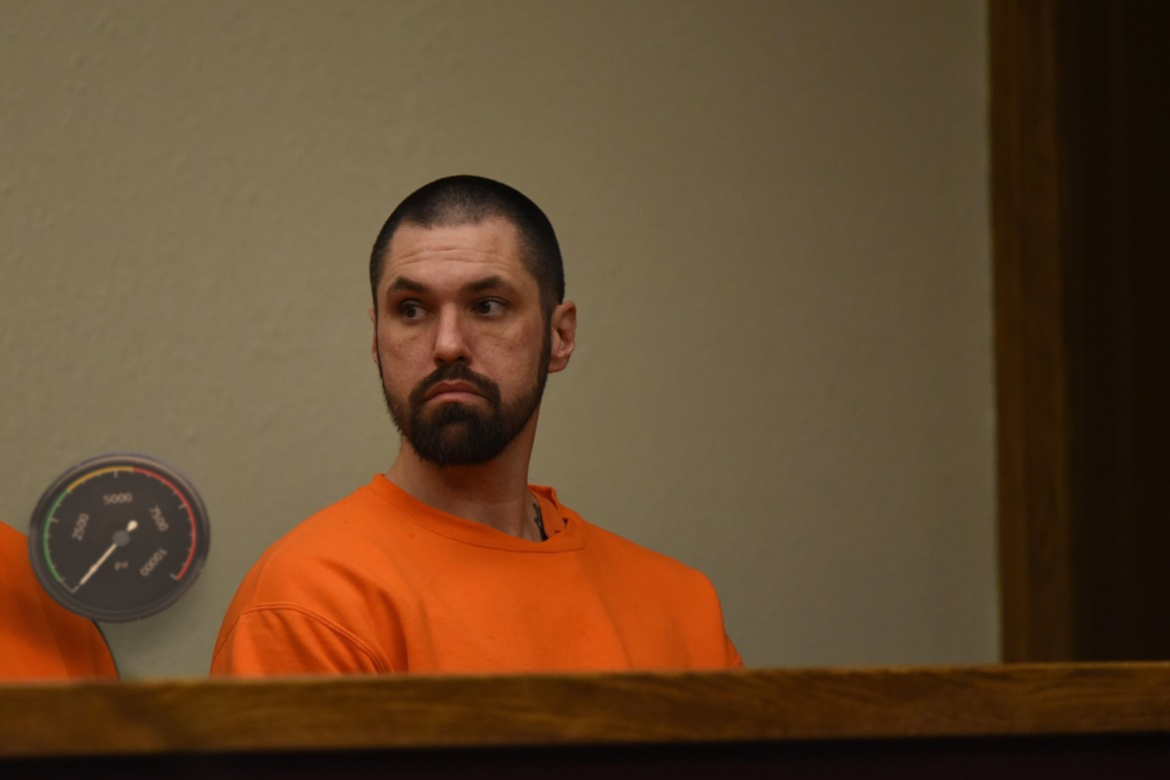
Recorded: 0 psi
